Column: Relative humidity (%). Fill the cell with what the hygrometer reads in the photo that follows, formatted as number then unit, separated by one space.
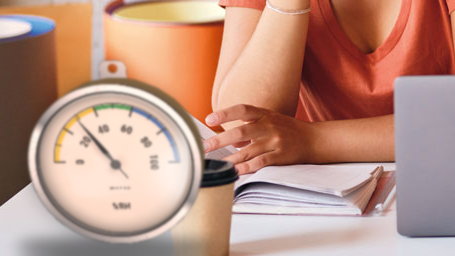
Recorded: 30 %
